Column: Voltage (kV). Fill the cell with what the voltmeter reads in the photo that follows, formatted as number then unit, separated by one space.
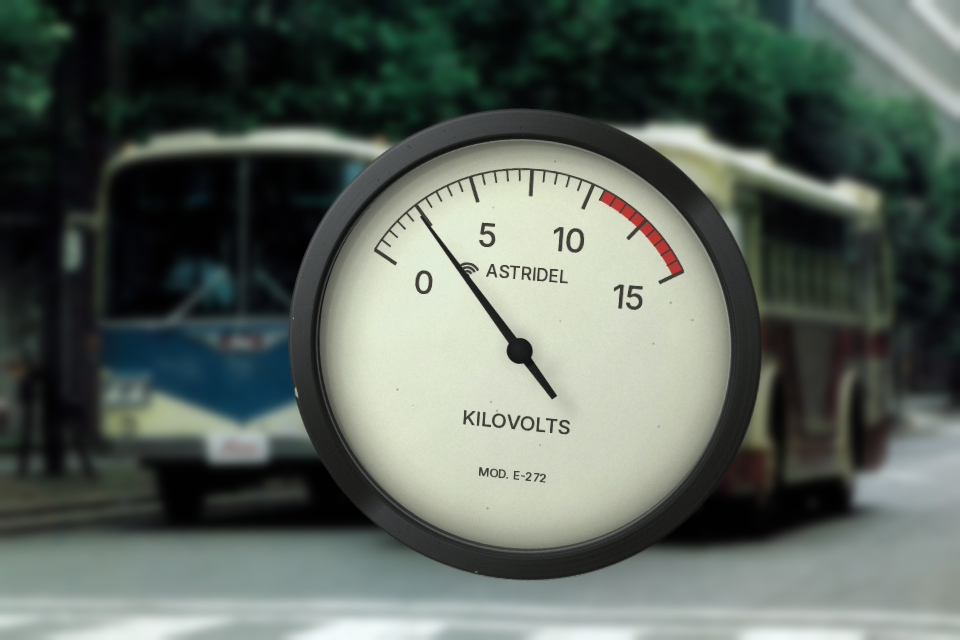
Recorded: 2.5 kV
